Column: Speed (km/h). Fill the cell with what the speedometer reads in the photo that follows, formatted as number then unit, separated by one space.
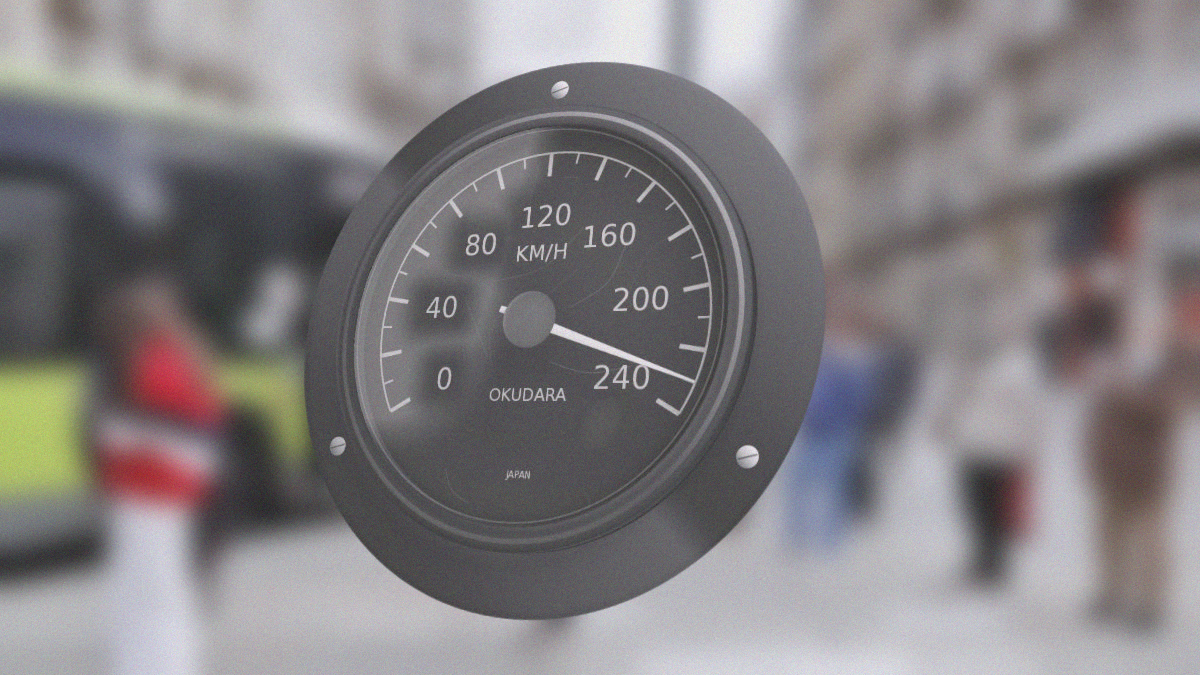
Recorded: 230 km/h
